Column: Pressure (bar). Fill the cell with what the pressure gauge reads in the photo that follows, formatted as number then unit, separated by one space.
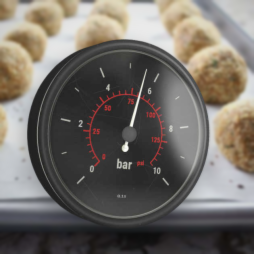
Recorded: 5.5 bar
